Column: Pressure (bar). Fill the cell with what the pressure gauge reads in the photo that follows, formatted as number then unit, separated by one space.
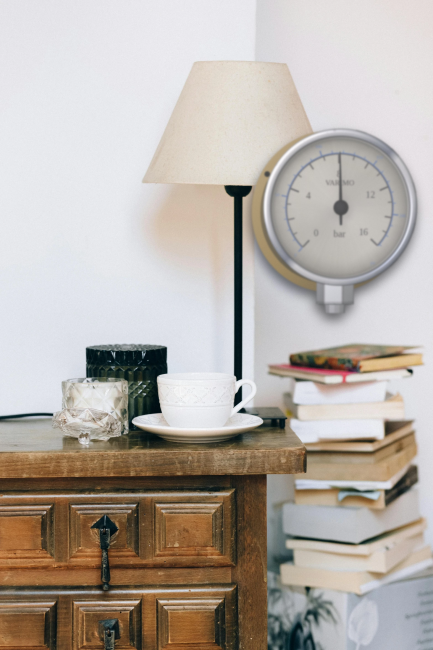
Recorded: 8 bar
